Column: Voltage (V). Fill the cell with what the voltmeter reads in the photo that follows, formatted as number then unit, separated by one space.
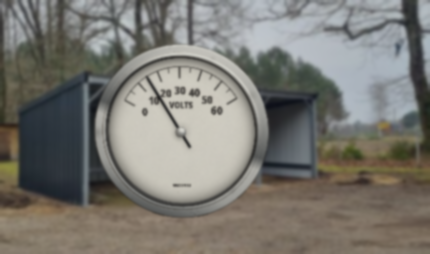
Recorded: 15 V
